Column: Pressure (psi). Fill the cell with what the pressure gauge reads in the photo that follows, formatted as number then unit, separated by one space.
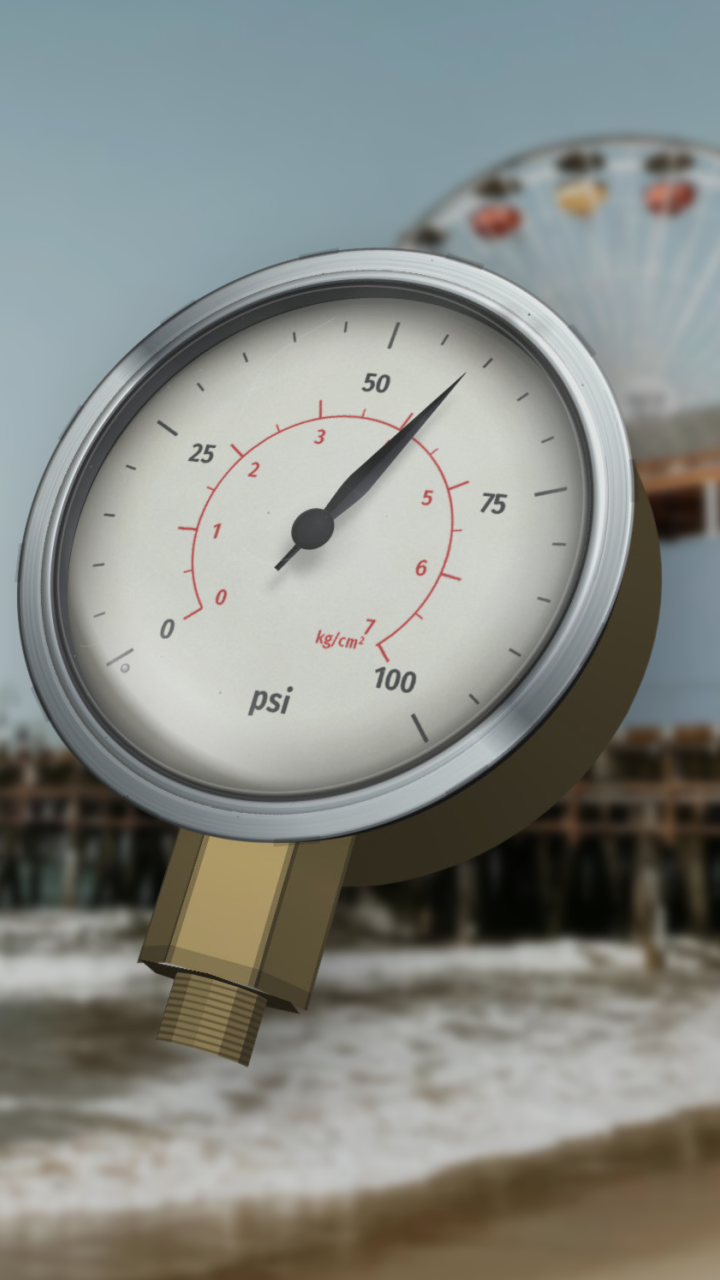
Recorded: 60 psi
